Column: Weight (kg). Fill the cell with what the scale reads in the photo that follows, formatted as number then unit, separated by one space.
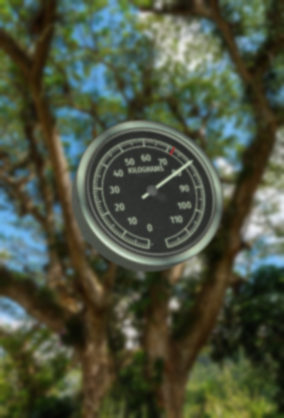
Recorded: 80 kg
